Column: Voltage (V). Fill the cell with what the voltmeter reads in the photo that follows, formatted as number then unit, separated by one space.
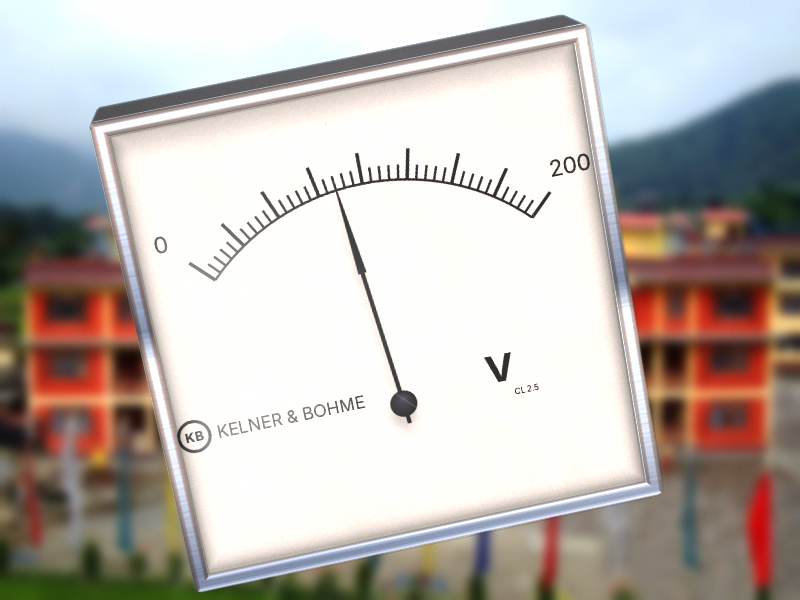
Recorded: 85 V
